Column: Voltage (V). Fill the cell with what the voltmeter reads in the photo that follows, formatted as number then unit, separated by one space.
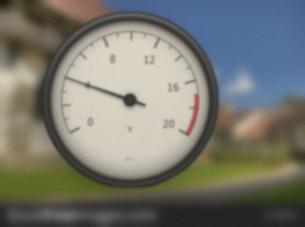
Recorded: 4 V
